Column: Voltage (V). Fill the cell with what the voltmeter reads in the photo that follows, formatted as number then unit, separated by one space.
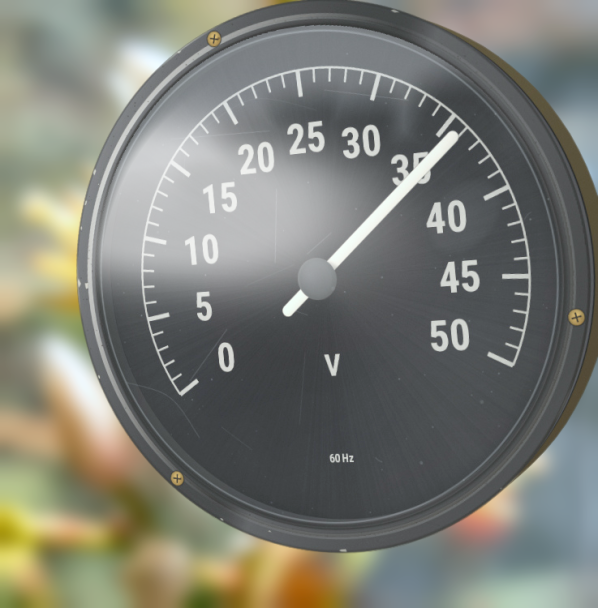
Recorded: 36 V
